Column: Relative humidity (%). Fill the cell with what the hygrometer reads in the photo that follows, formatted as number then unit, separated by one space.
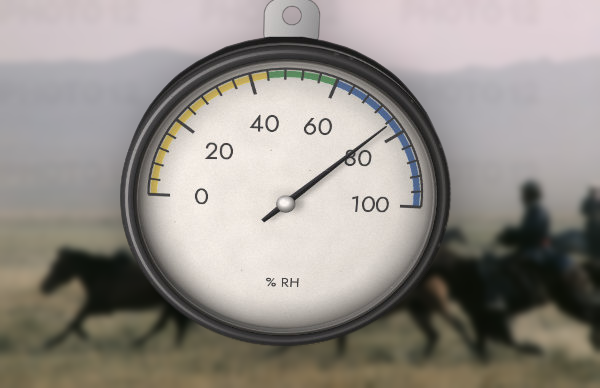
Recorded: 76 %
